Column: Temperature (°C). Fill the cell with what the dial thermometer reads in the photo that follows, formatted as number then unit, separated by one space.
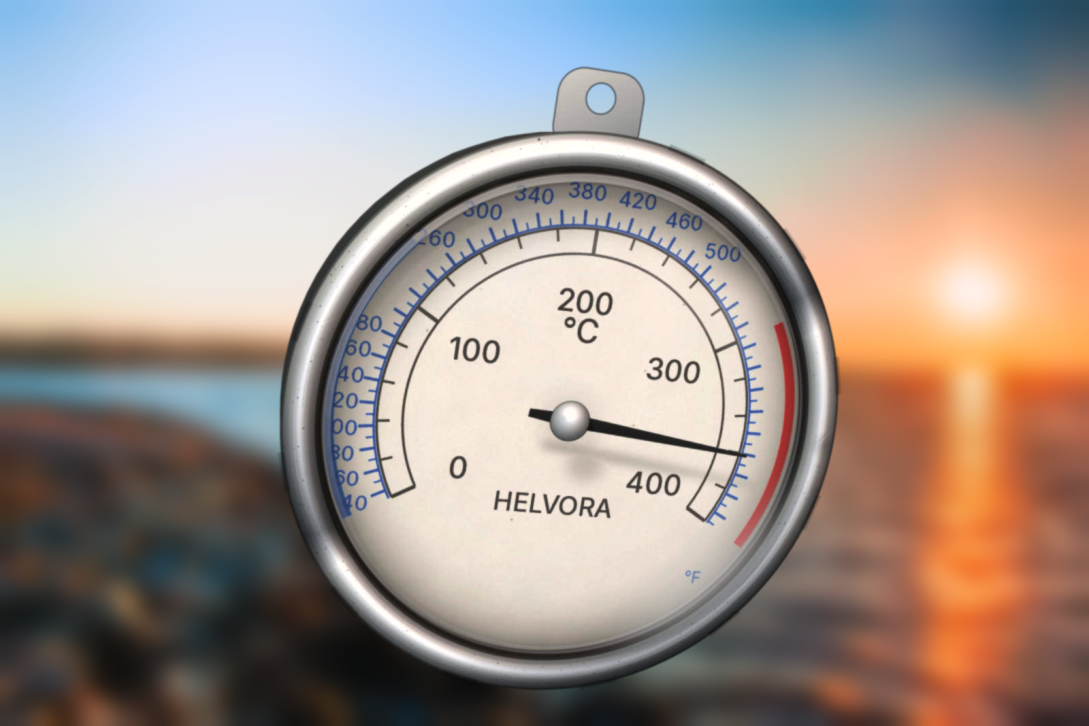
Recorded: 360 °C
